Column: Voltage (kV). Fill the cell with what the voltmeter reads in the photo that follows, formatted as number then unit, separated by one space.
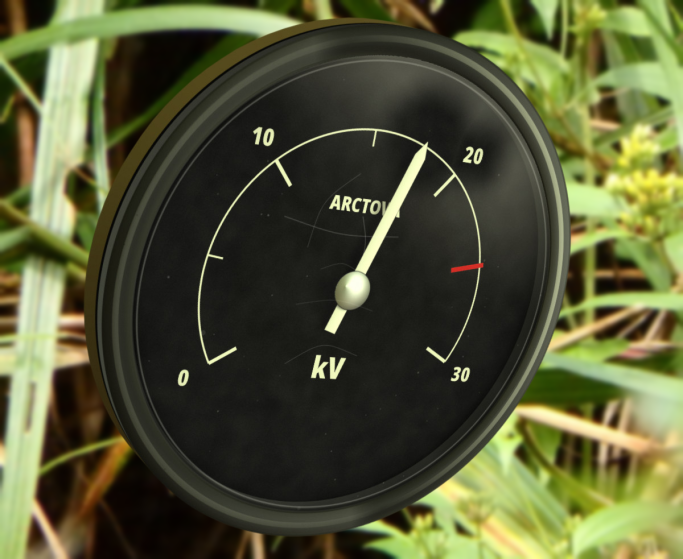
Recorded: 17.5 kV
